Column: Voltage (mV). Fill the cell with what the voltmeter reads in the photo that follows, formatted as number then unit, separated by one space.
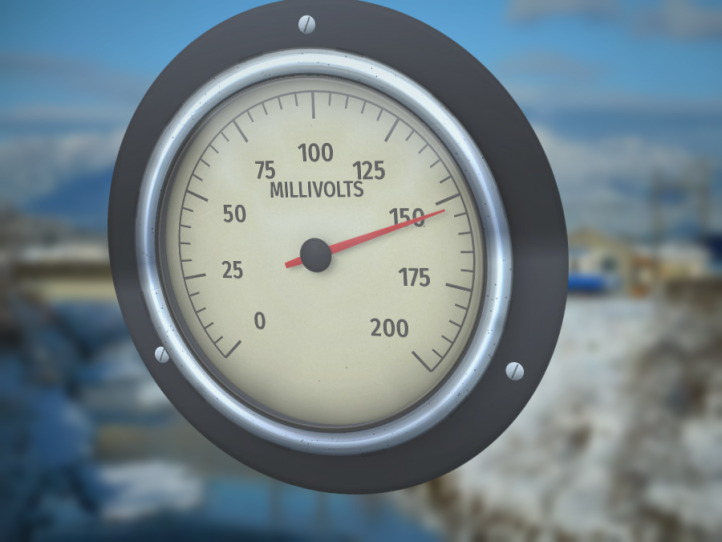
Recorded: 152.5 mV
